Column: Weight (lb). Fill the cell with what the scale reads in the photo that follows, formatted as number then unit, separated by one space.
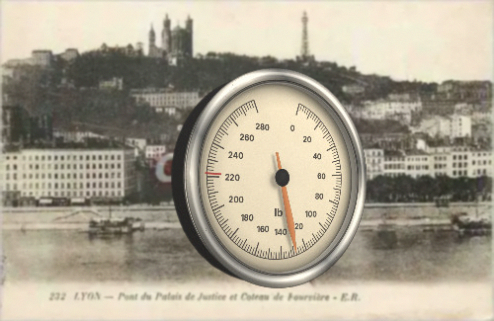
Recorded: 130 lb
